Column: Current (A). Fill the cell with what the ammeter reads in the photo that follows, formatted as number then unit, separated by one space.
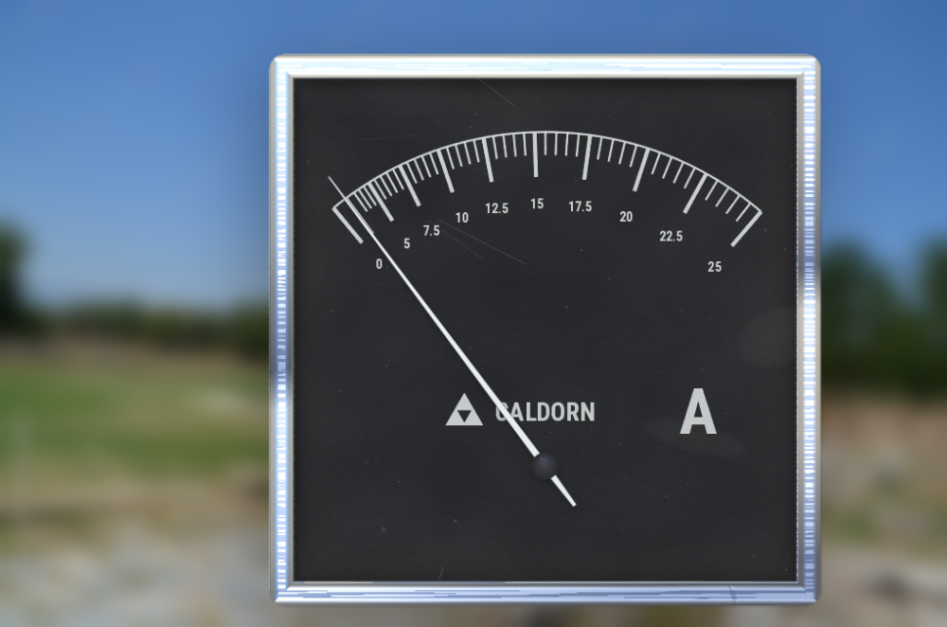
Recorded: 2.5 A
